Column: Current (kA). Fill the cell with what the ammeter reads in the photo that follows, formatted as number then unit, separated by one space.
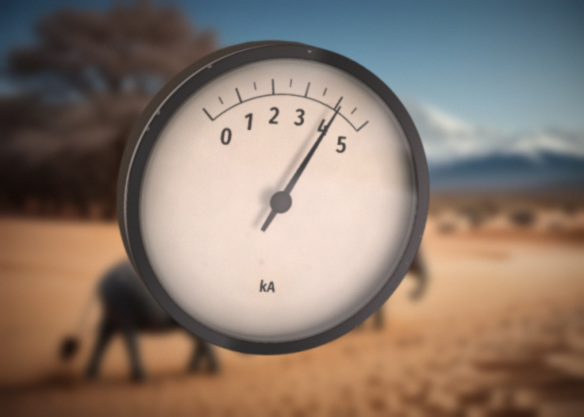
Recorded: 4 kA
